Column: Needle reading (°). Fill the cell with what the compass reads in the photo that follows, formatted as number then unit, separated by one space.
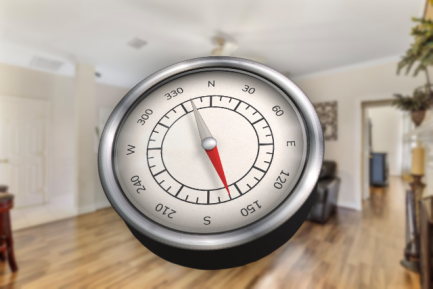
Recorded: 160 °
